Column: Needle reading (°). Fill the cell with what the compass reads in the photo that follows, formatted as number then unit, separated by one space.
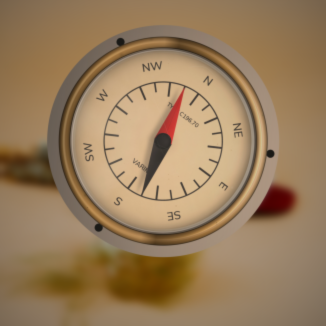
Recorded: 345 °
